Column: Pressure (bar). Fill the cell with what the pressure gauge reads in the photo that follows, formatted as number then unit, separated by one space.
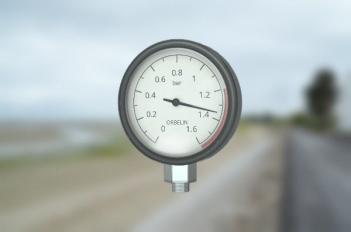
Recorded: 1.35 bar
